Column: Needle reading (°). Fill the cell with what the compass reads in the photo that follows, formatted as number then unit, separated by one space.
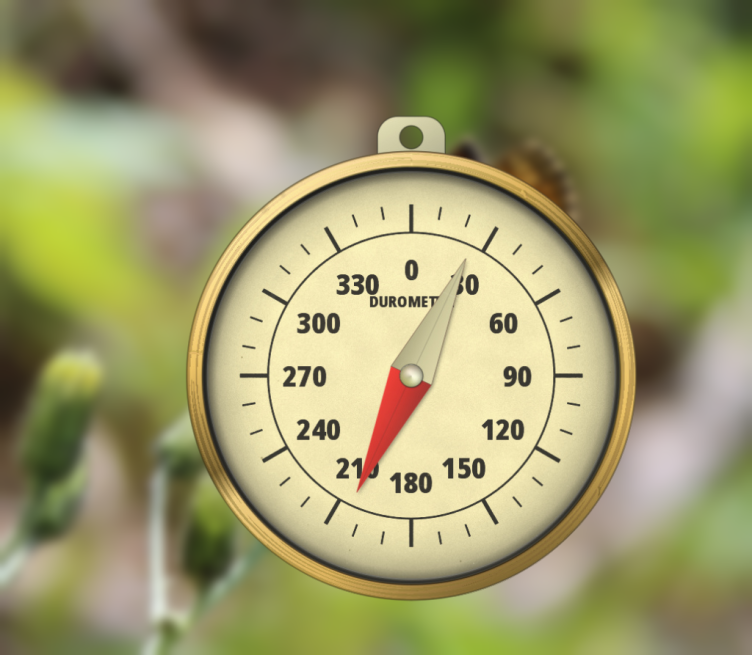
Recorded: 205 °
